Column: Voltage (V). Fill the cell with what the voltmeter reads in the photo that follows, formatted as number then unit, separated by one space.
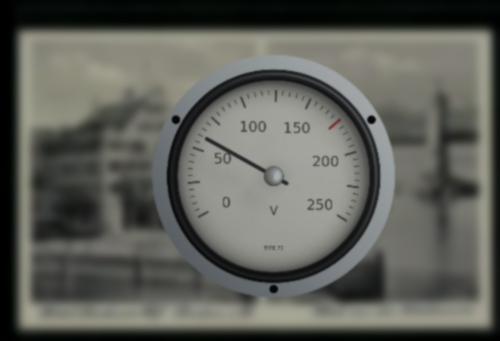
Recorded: 60 V
